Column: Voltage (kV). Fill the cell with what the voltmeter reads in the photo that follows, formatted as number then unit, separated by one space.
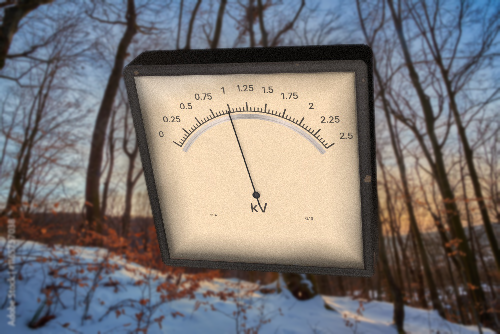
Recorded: 1 kV
